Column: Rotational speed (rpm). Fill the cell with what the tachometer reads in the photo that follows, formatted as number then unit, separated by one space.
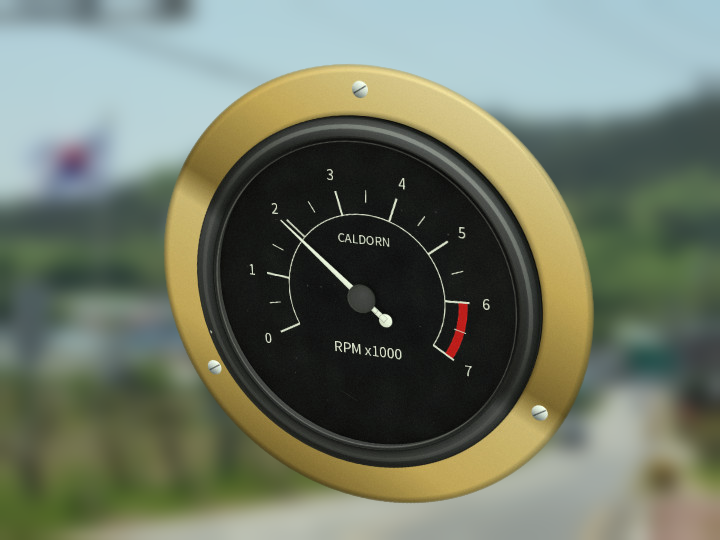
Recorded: 2000 rpm
